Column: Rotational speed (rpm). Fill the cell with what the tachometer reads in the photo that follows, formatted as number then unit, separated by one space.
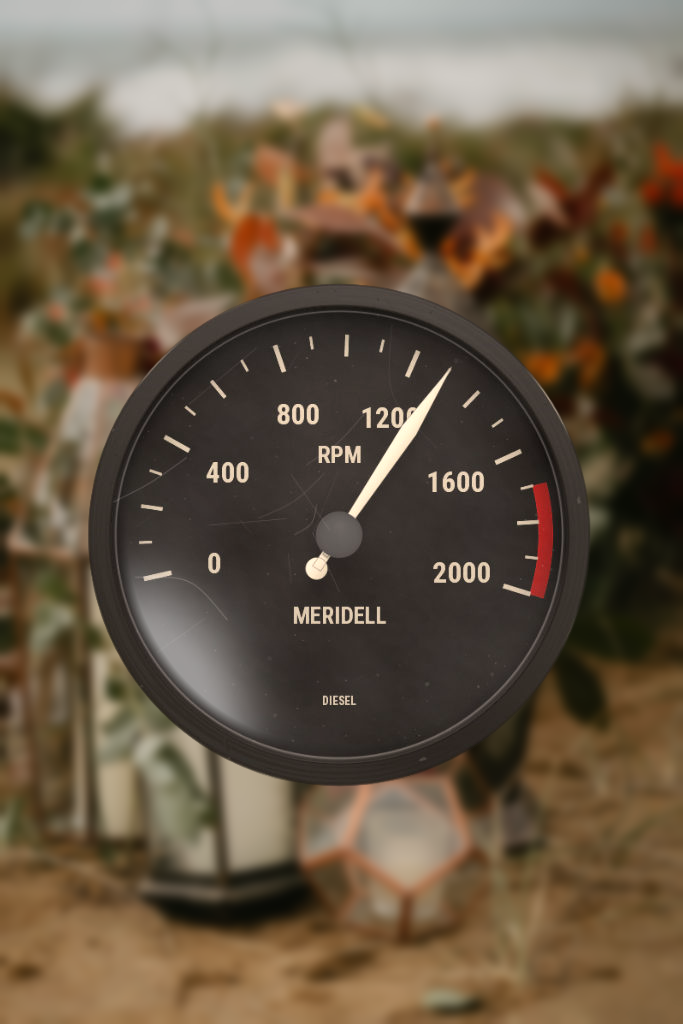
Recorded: 1300 rpm
